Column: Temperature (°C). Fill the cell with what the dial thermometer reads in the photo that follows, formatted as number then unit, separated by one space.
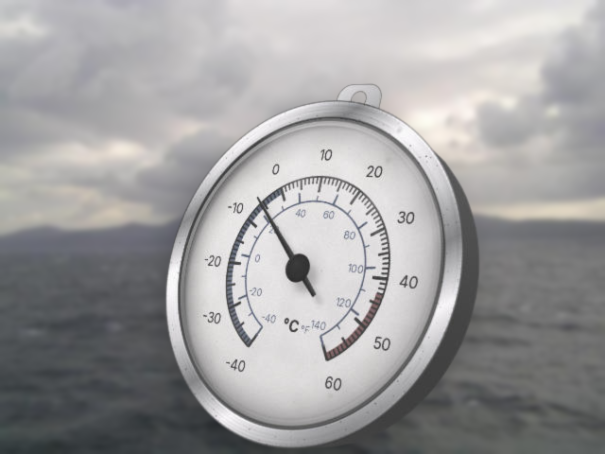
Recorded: -5 °C
